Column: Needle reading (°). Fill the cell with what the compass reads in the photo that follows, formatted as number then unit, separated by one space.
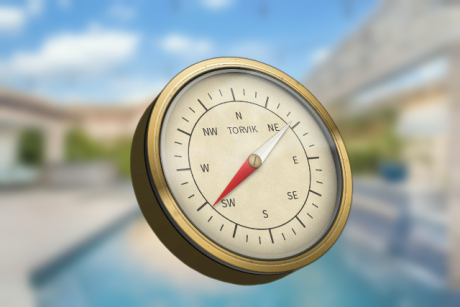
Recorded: 235 °
